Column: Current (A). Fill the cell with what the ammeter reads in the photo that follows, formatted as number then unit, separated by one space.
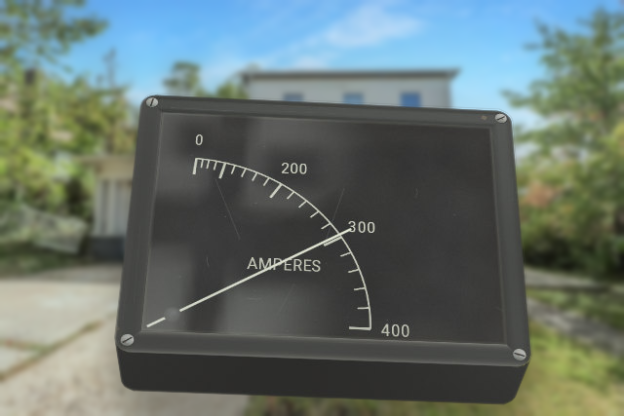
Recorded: 300 A
